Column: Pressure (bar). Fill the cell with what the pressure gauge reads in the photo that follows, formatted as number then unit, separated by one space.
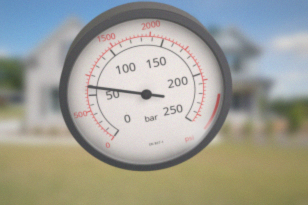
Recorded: 60 bar
